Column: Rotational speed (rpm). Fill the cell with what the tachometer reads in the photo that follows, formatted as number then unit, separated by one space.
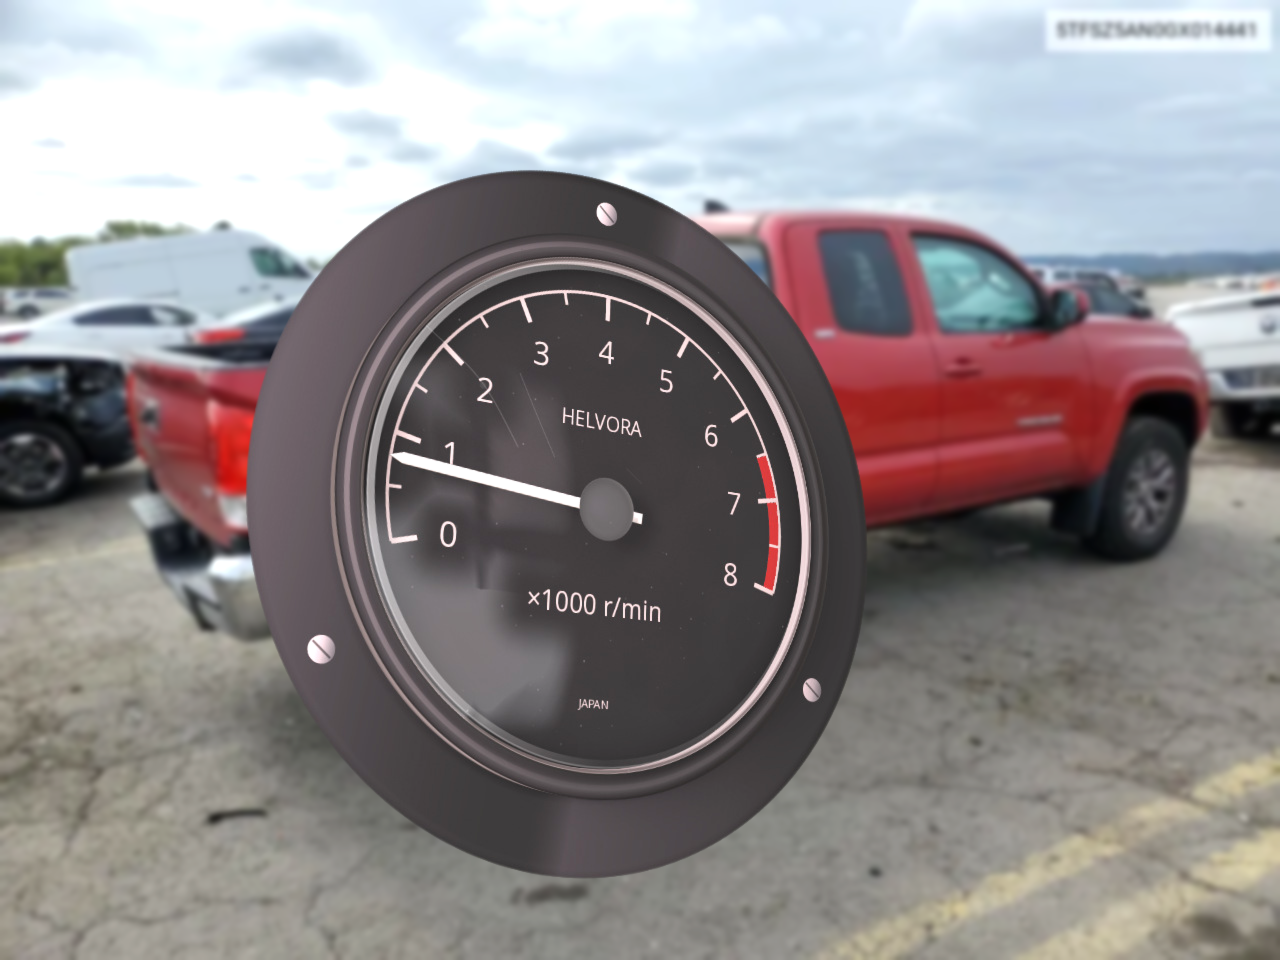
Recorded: 750 rpm
